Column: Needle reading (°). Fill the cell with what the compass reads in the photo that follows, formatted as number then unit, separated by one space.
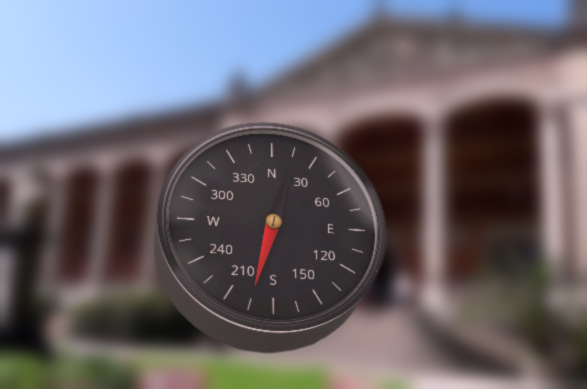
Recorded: 195 °
